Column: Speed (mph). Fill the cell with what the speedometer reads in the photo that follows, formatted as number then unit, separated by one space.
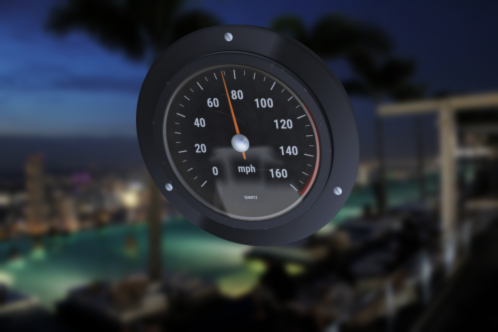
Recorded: 75 mph
